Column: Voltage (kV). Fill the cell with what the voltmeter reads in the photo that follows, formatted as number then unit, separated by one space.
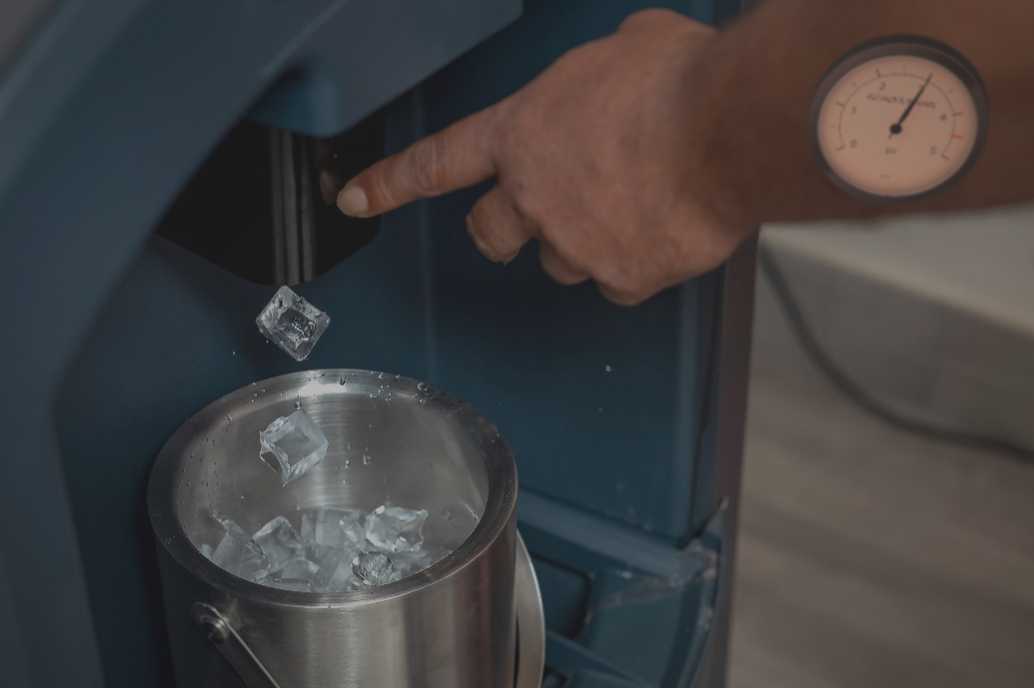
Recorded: 3 kV
